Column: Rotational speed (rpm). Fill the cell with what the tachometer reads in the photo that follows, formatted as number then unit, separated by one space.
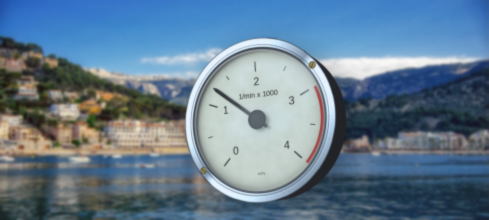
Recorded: 1250 rpm
